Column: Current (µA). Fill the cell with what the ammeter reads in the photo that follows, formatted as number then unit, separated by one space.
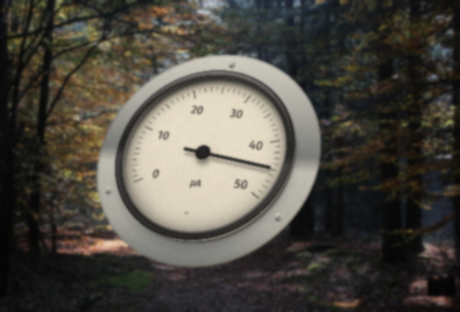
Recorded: 45 µA
